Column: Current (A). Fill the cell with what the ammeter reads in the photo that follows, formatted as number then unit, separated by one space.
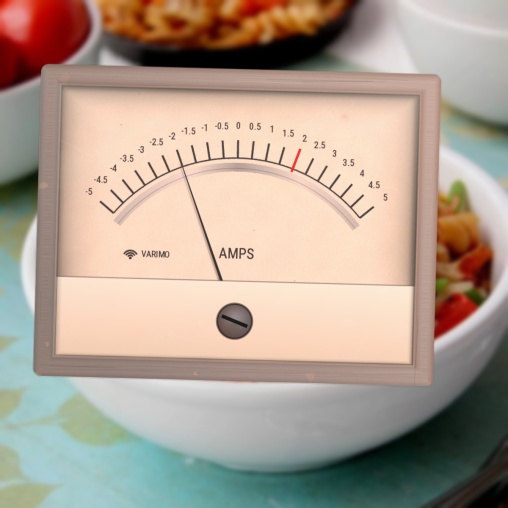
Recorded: -2 A
